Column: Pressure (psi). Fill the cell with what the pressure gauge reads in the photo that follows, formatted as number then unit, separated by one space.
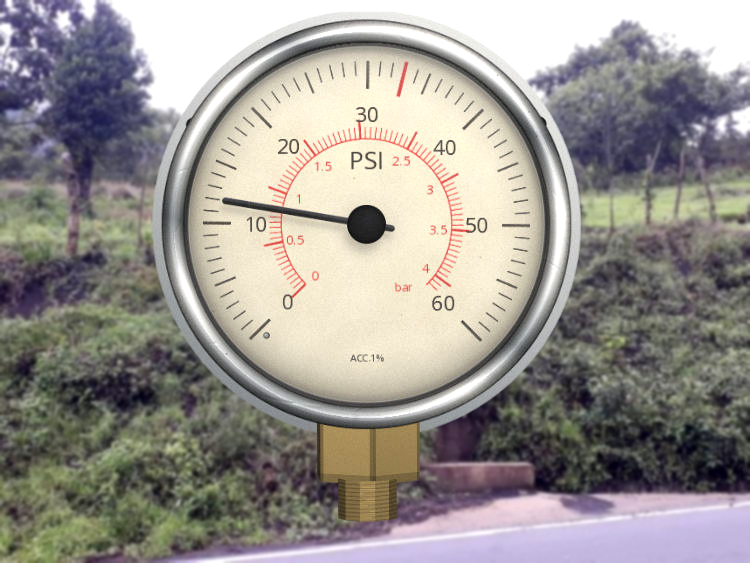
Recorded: 12 psi
